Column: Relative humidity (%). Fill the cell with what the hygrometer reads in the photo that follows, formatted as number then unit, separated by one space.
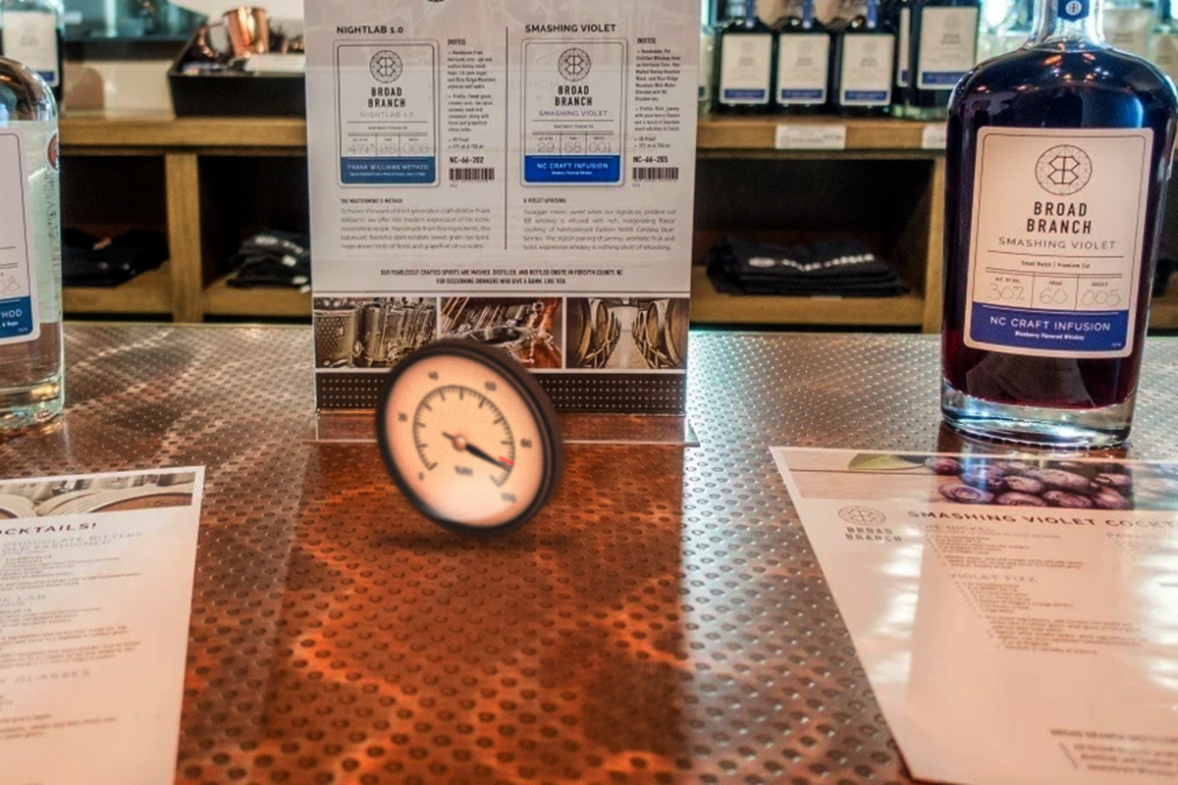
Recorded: 90 %
